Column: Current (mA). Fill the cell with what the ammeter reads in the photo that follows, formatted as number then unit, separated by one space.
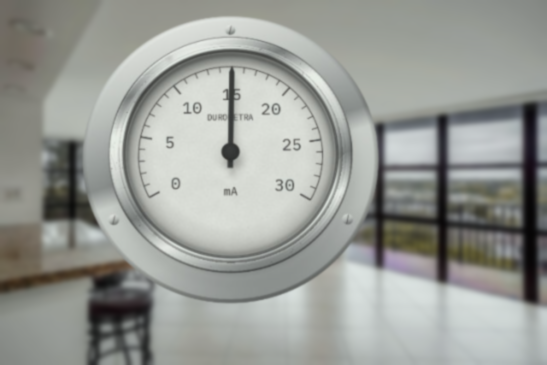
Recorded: 15 mA
